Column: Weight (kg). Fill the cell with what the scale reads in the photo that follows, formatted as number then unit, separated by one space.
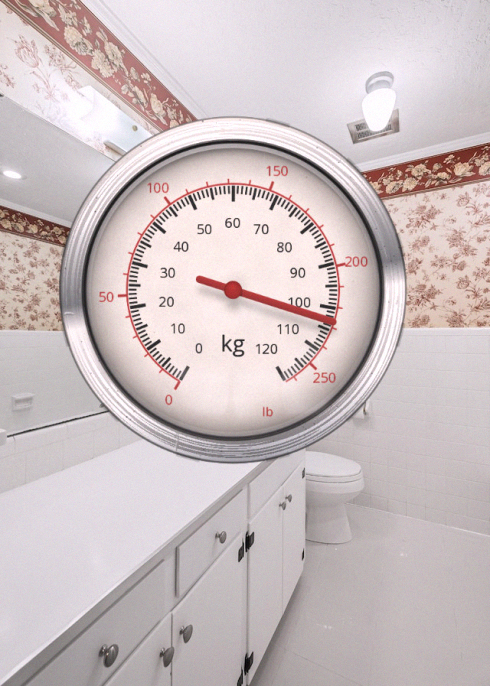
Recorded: 103 kg
